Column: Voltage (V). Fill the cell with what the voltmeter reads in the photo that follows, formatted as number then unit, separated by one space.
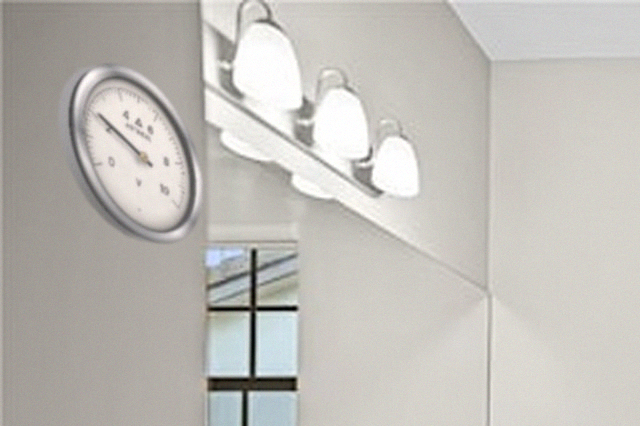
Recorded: 2 V
